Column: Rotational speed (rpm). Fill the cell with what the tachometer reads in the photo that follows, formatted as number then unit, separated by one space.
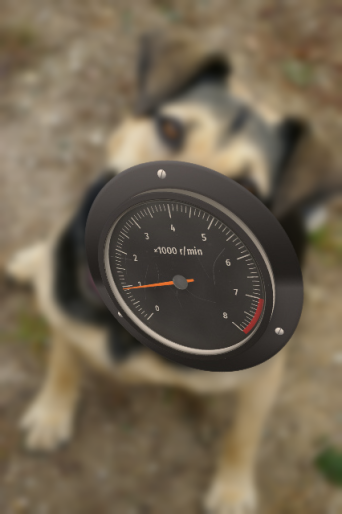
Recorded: 1000 rpm
